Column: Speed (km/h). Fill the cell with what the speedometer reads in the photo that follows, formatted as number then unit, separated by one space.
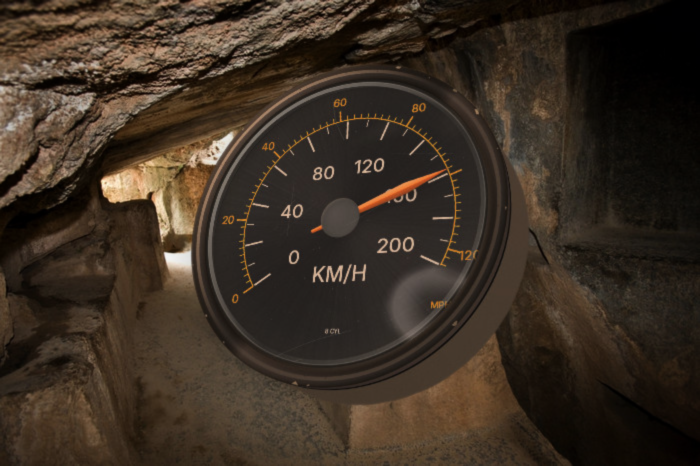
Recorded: 160 km/h
